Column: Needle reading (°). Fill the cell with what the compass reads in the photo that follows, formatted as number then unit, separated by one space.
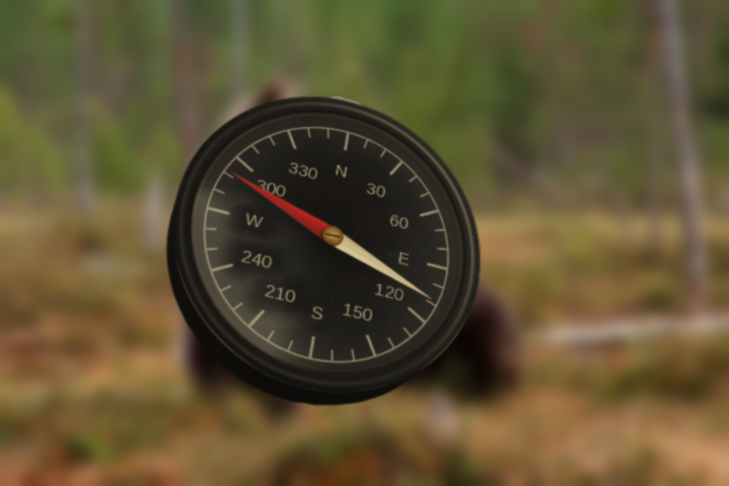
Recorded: 290 °
